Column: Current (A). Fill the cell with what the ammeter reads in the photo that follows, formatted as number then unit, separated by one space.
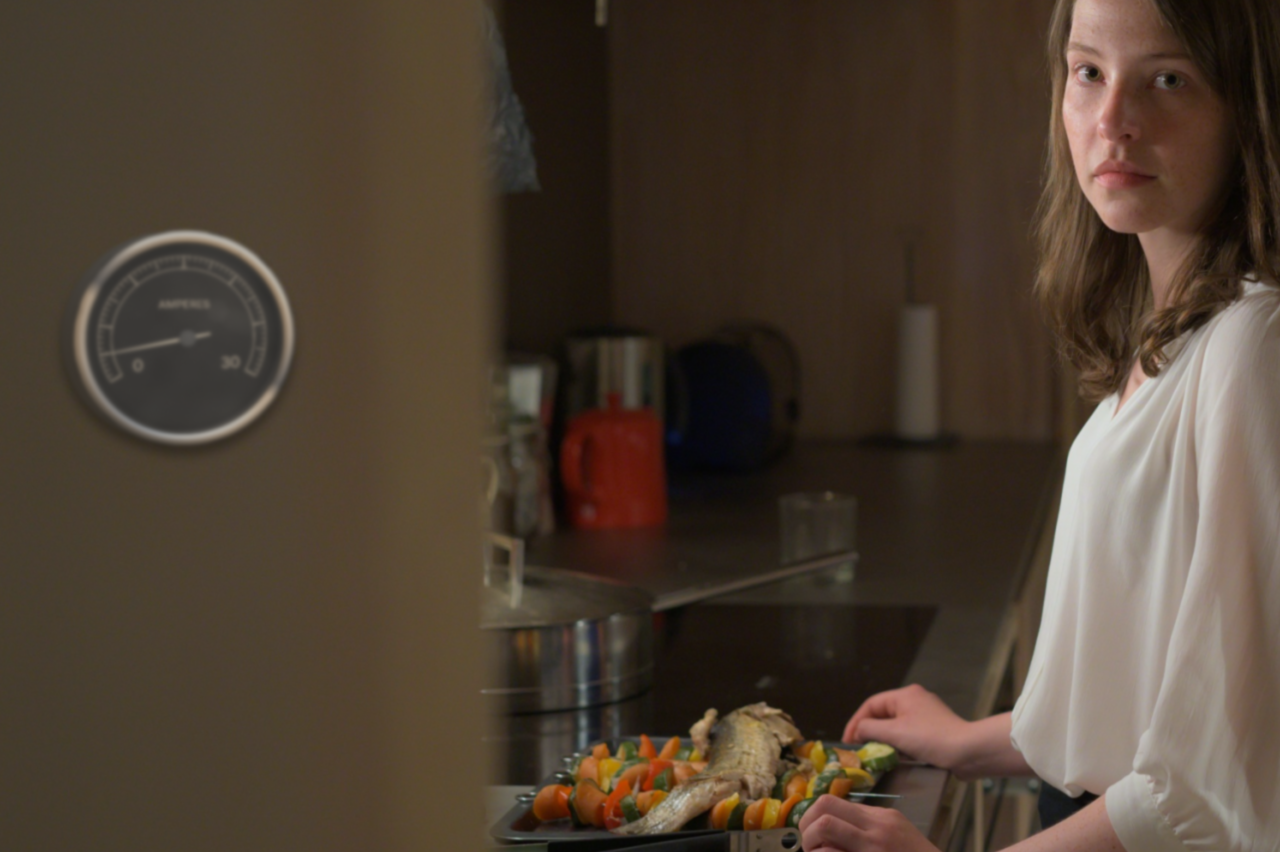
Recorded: 2.5 A
